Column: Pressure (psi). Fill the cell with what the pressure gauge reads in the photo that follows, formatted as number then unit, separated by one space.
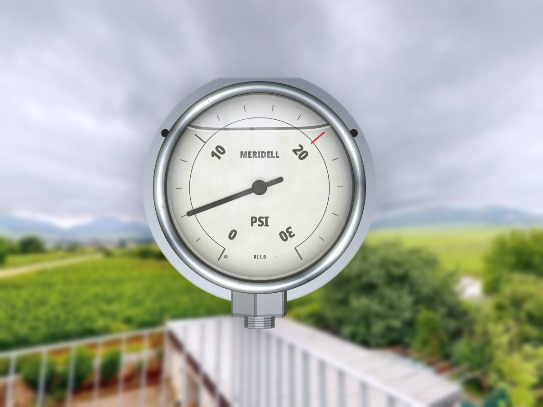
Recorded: 4 psi
